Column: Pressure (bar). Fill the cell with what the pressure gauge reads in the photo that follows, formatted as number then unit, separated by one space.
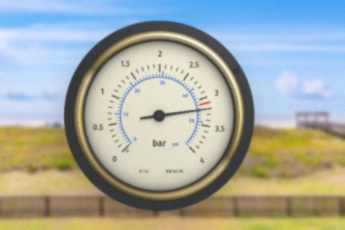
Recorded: 3.2 bar
